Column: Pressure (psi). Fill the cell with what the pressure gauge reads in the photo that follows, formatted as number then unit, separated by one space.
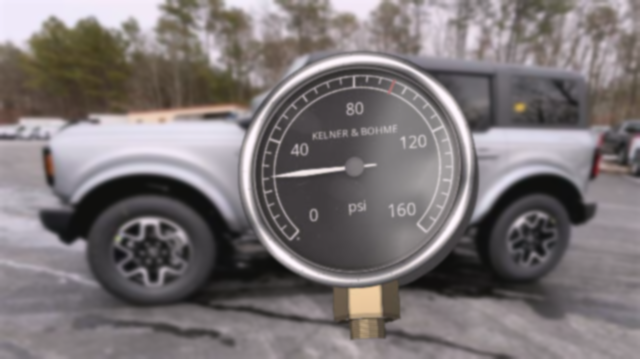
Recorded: 25 psi
